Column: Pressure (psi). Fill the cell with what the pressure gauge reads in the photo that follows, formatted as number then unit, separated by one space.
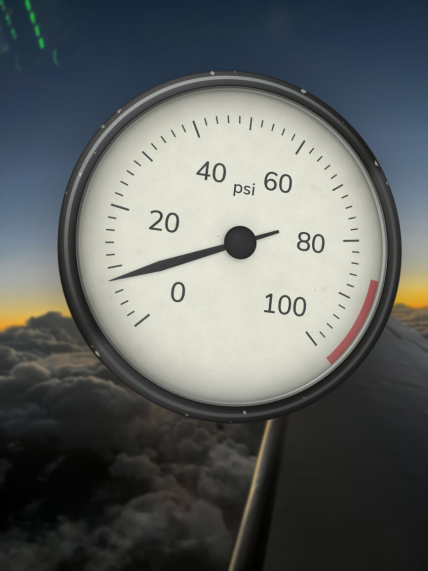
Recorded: 8 psi
